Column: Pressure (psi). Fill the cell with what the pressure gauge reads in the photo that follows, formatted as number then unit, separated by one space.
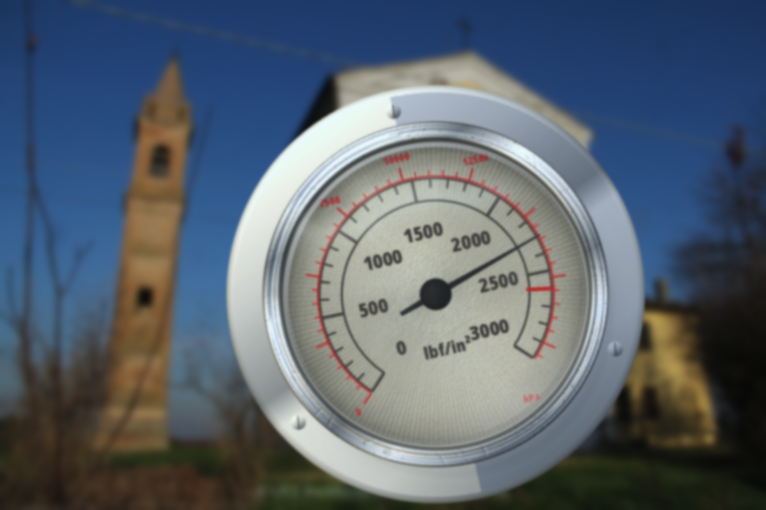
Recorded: 2300 psi
